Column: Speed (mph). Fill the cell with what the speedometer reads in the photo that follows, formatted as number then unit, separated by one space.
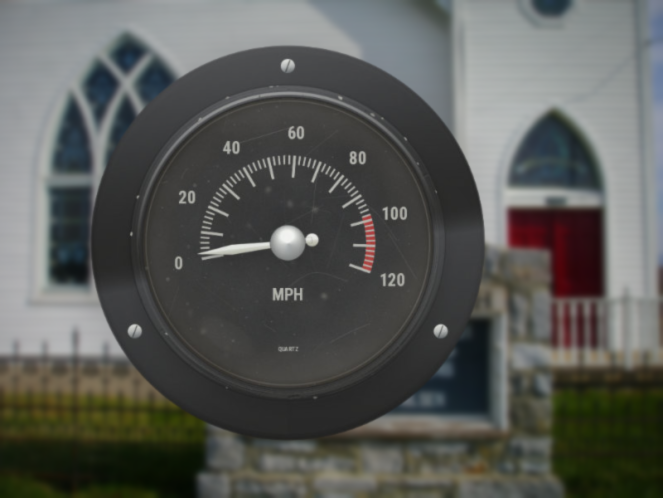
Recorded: 2 mph
